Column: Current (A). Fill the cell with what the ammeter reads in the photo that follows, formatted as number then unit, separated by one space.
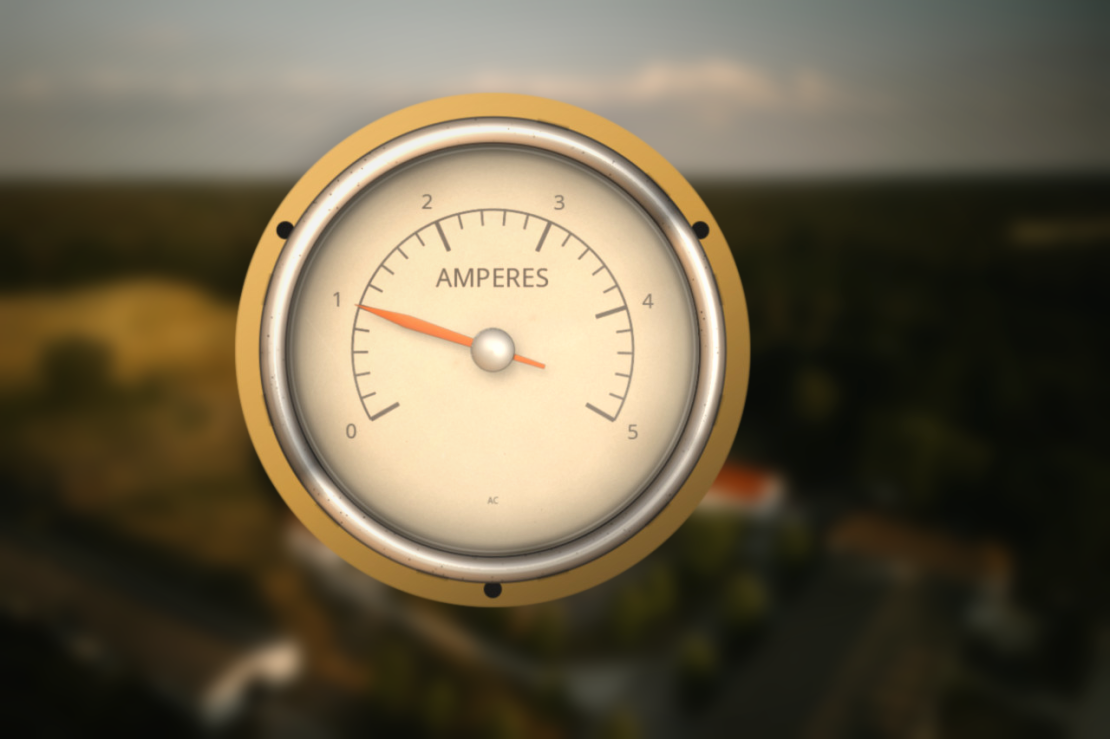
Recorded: 1 A
